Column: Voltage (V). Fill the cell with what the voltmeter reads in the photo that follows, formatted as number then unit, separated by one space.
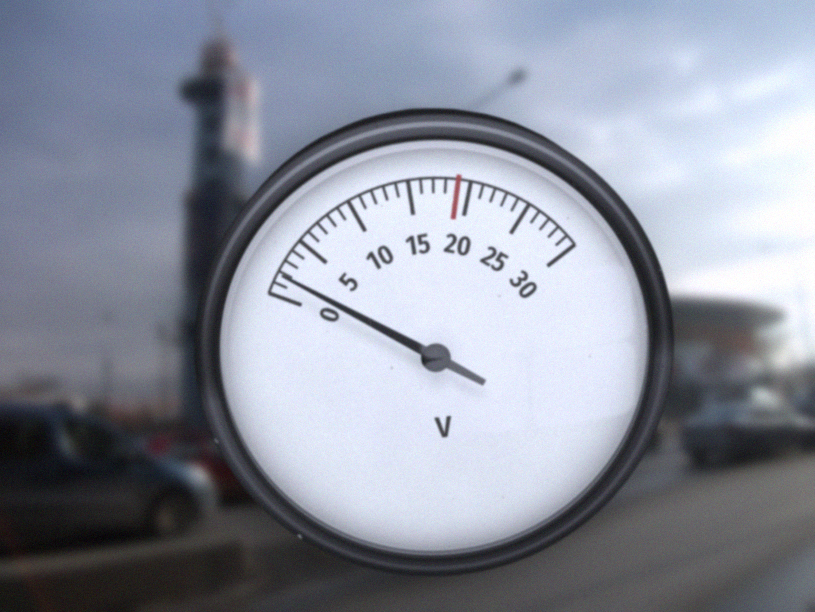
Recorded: 2 V
